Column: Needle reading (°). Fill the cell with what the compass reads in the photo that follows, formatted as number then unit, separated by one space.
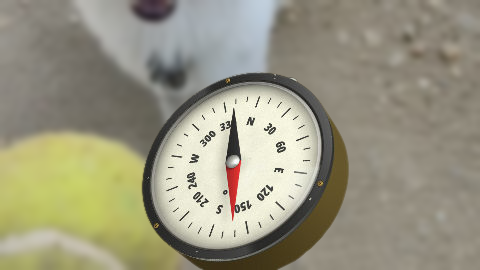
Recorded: 160 °
